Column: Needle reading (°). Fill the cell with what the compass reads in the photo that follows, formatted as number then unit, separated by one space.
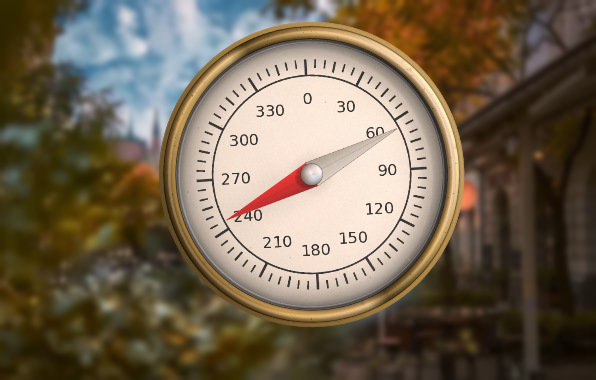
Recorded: 245 °
